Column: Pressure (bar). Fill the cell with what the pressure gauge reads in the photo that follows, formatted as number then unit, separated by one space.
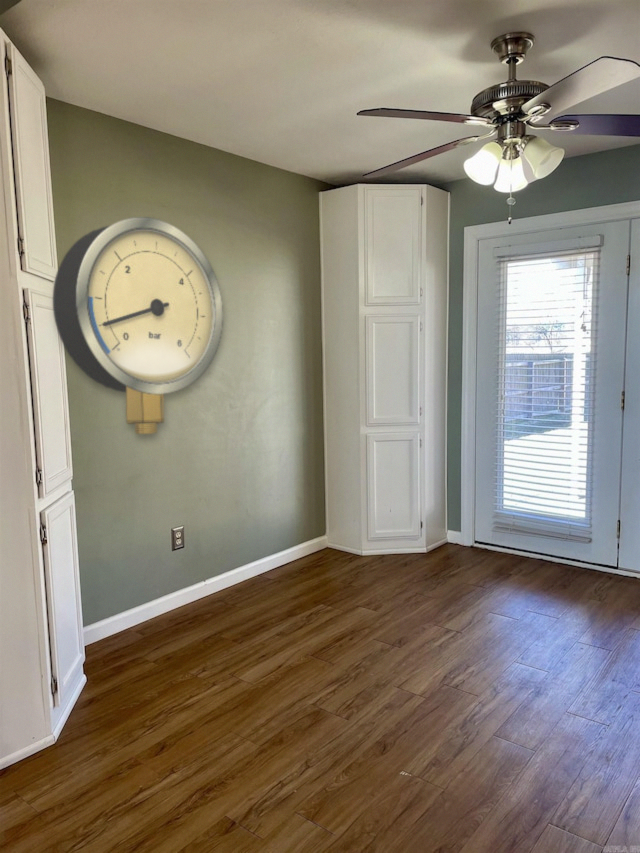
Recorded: 0.5 bar
